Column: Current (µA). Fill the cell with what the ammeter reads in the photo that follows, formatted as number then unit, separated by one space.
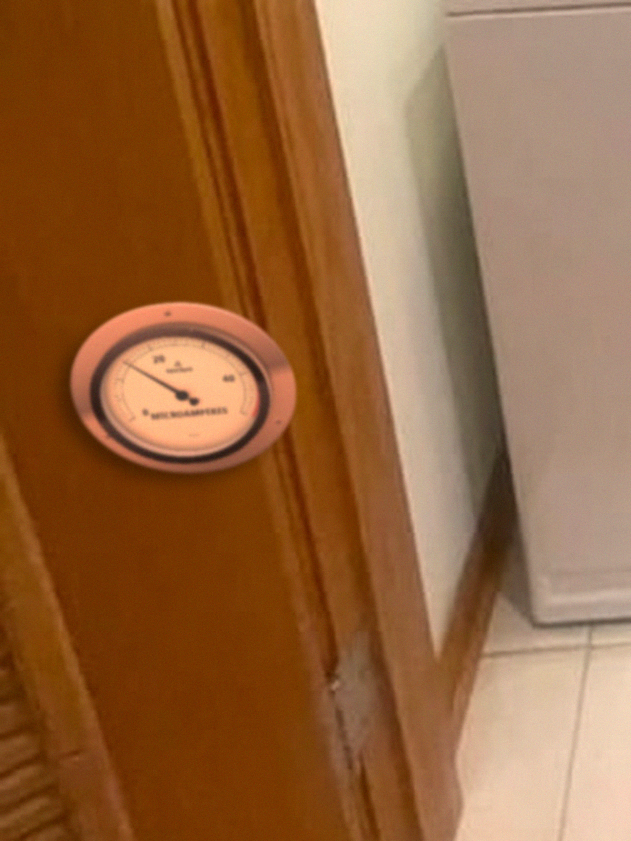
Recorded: 15 µA
